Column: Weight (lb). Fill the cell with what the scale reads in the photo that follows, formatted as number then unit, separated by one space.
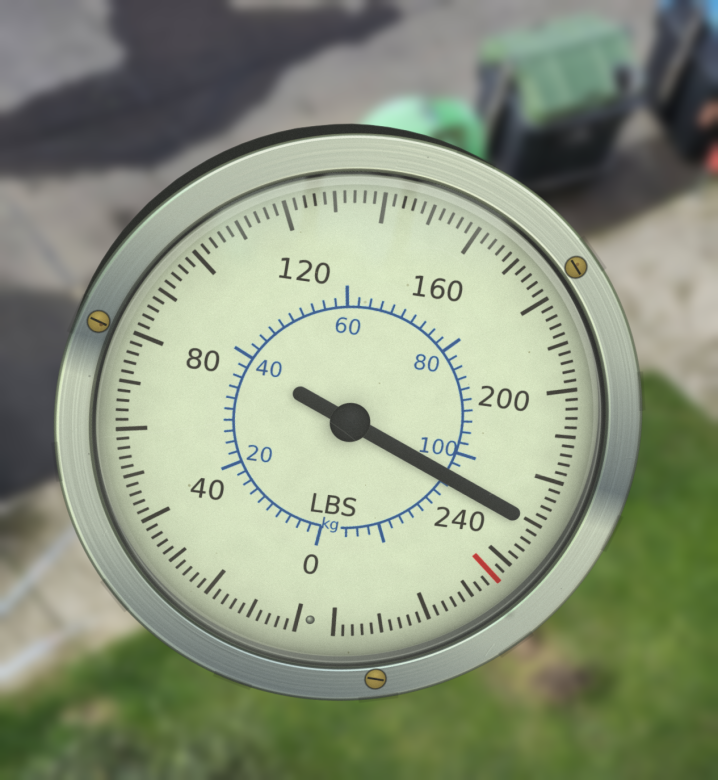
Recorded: 230 lb
